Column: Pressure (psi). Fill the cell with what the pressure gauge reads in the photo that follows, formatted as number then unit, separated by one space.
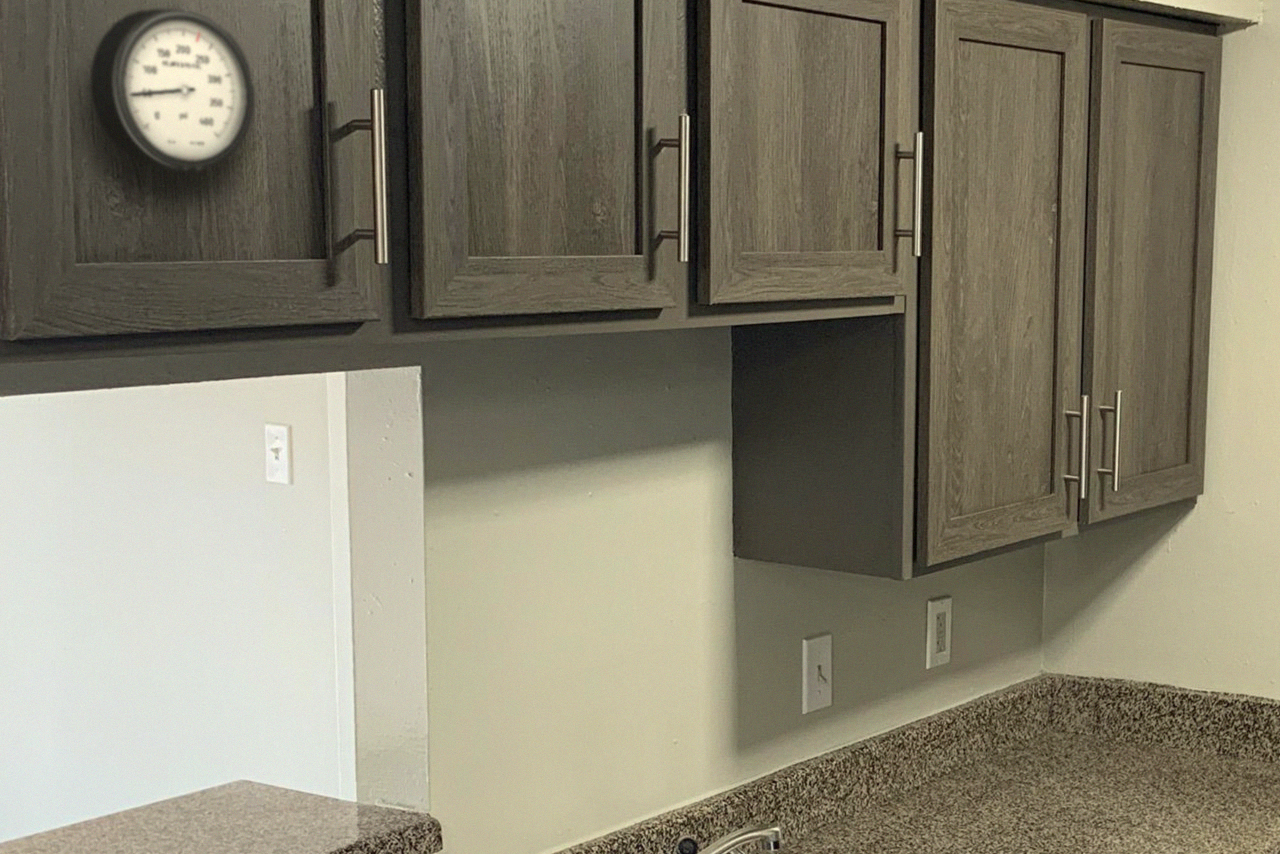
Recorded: 50 psi
